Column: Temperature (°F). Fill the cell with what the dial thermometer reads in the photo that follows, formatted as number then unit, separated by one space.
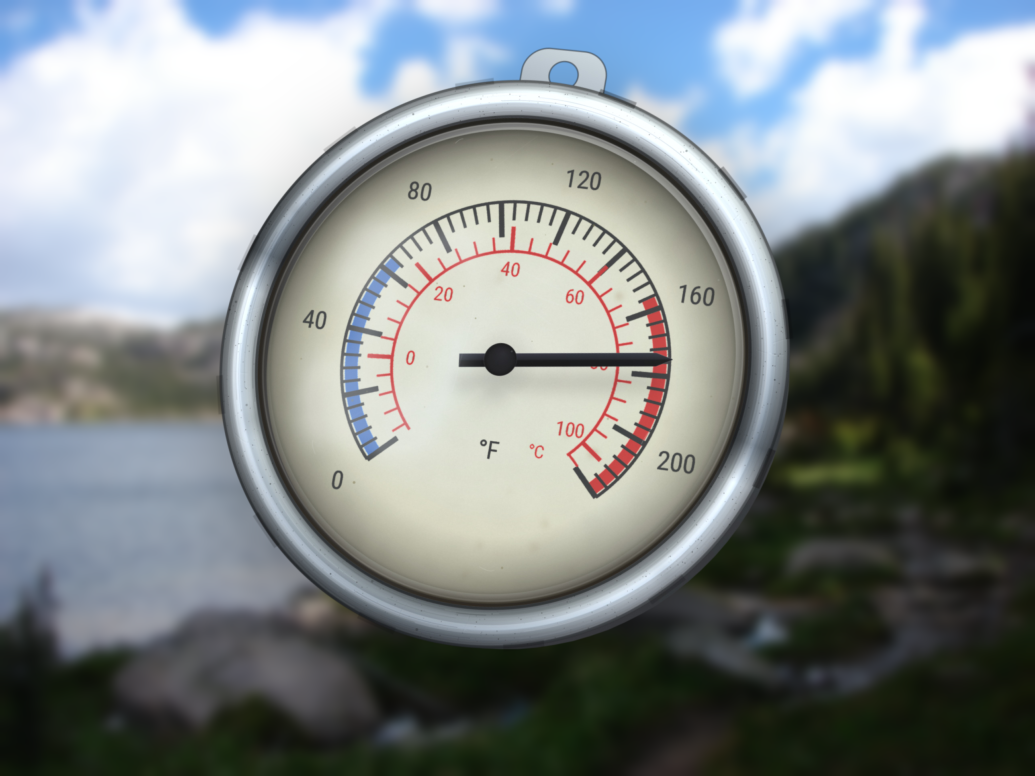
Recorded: 176 °F
